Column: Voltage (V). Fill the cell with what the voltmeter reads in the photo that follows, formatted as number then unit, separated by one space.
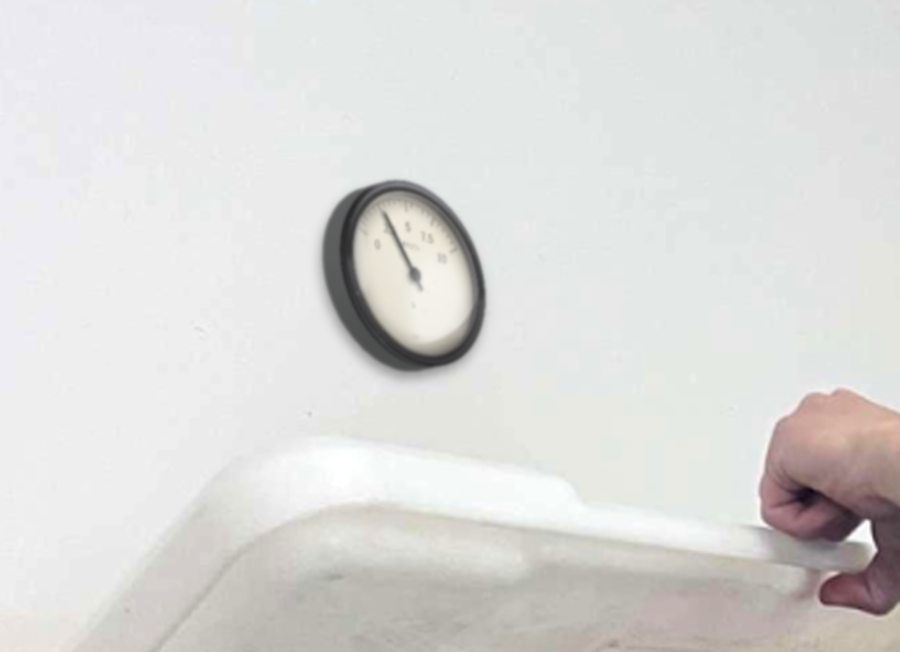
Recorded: 2.5 V
